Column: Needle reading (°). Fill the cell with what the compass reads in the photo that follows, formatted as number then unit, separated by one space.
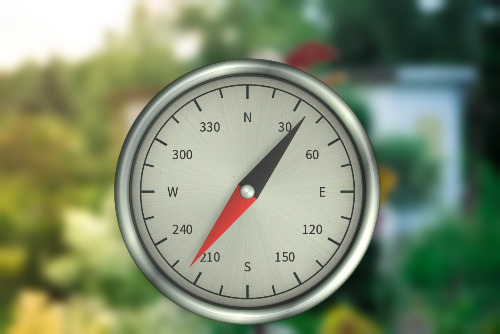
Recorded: 217.5 °
